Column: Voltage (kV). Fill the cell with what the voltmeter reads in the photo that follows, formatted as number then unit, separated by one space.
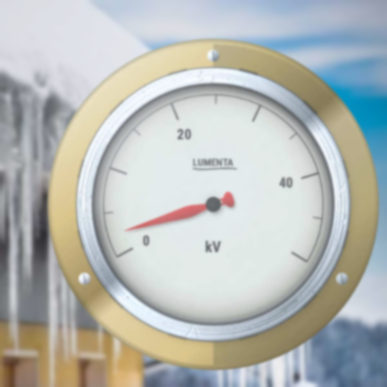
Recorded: 2.5 kV
